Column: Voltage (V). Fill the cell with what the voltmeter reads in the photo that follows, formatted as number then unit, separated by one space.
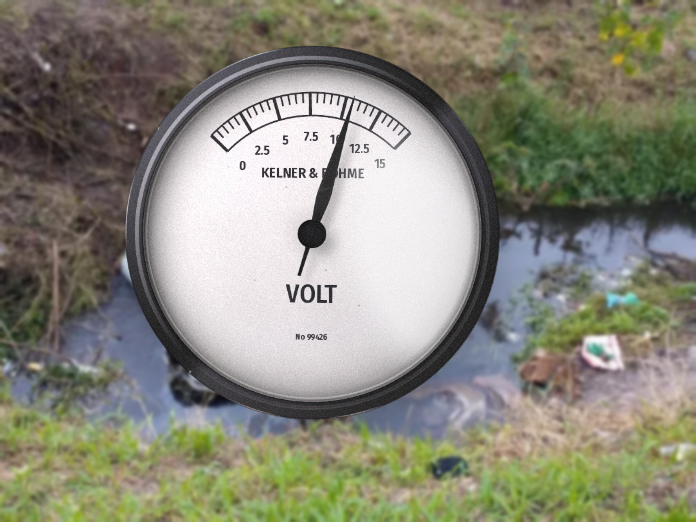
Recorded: 10.5 V
